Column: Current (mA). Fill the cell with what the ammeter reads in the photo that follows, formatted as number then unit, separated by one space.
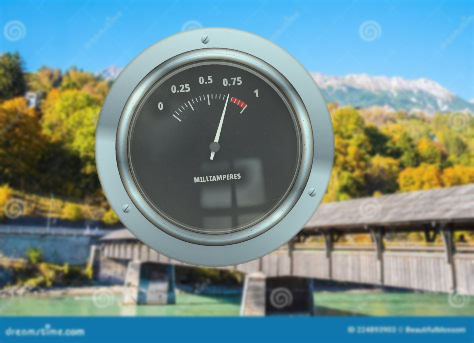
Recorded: 0.75 mA
